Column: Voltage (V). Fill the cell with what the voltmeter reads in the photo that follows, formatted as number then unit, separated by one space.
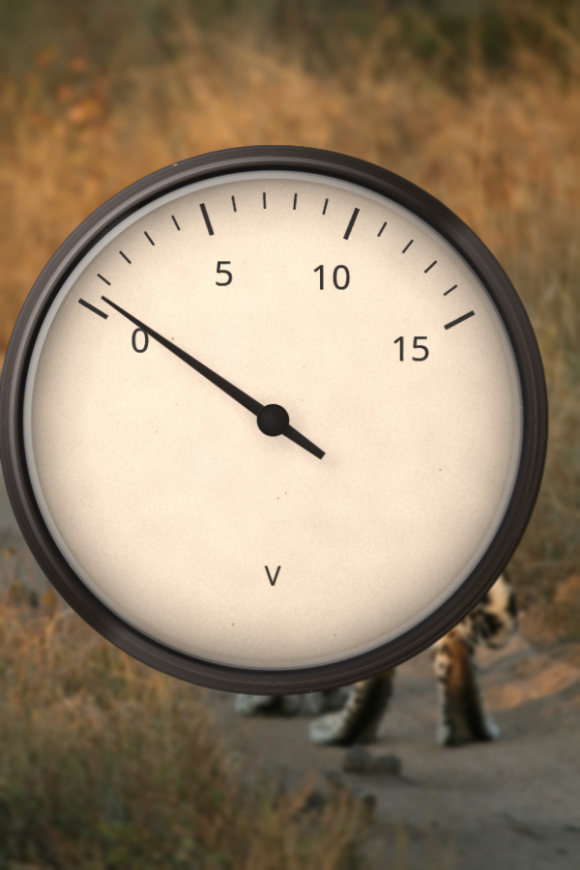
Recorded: 0.5 V
